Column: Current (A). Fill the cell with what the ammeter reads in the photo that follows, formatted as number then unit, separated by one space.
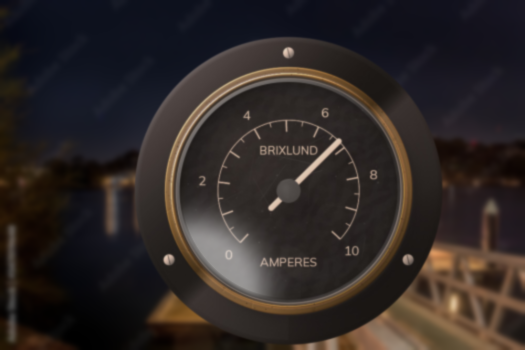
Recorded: 6.75 A
